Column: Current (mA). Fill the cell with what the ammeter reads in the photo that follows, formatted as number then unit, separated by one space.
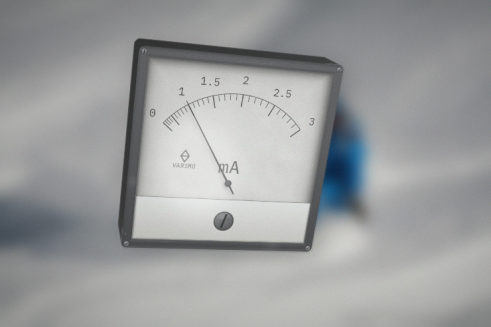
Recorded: 1 mA
